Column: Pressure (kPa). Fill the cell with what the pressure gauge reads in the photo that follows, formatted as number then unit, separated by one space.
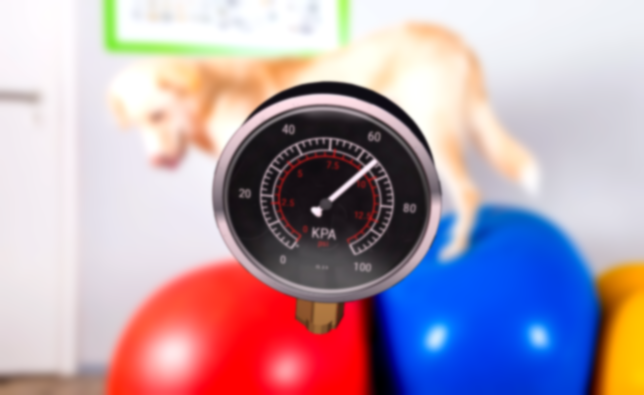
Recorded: 64 kPa
